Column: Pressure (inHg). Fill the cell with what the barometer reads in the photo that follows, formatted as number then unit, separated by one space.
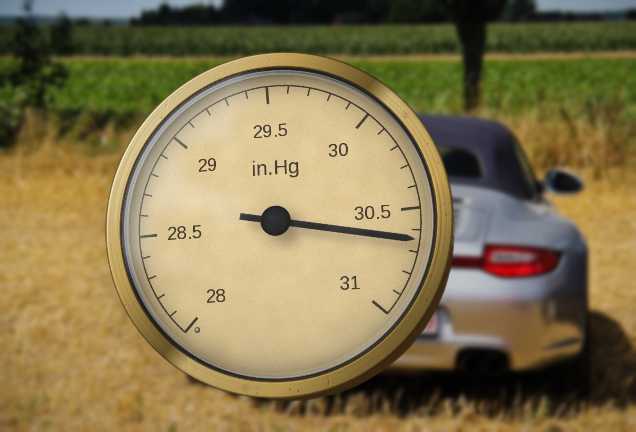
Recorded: 30.65 inHg
